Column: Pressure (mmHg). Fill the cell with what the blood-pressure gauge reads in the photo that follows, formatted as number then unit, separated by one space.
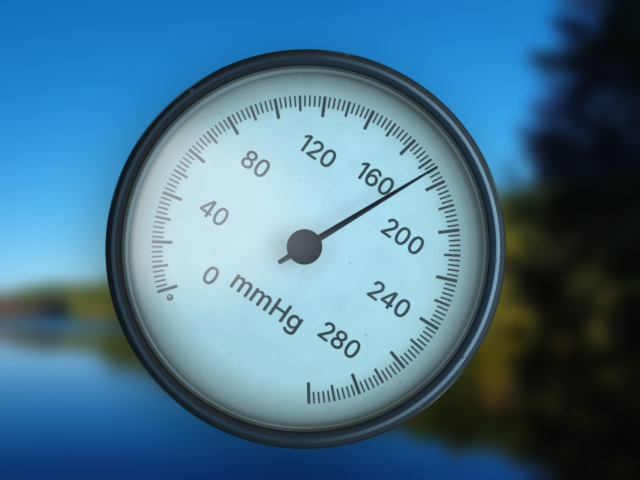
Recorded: 174 mmHg
